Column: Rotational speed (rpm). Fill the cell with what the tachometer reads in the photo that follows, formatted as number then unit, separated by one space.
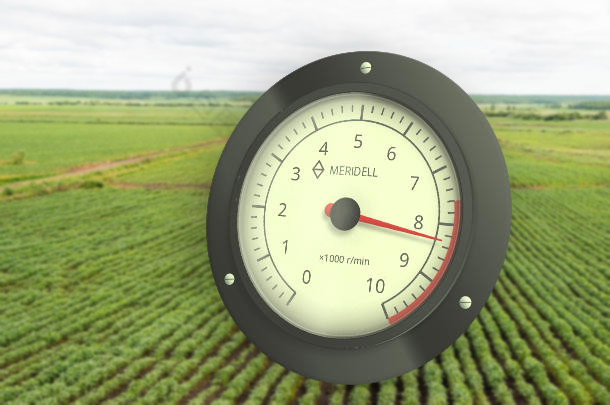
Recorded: 8300 rpm
